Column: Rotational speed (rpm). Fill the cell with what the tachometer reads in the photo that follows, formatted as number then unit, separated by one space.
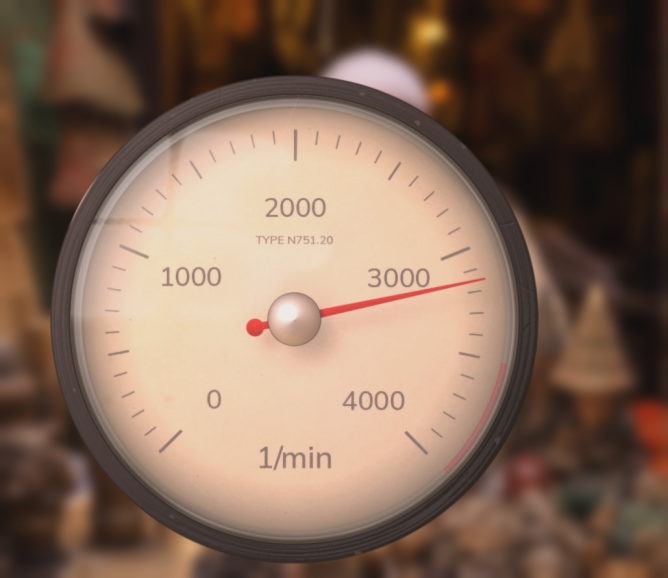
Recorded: 3150 rpm
